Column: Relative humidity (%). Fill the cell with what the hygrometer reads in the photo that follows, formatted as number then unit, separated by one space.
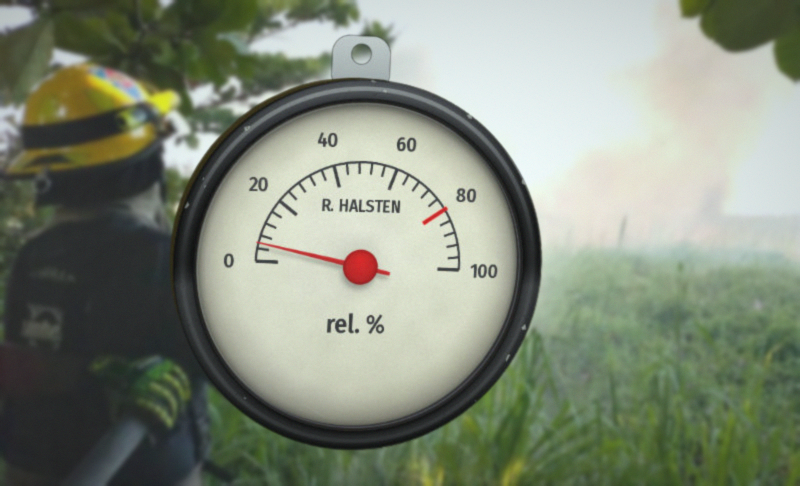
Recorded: 6 %
